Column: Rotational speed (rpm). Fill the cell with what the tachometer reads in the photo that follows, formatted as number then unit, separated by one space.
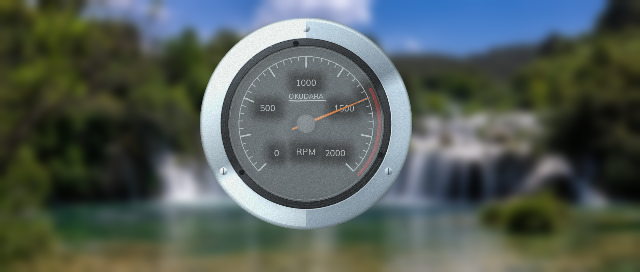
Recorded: 1500 rpm
